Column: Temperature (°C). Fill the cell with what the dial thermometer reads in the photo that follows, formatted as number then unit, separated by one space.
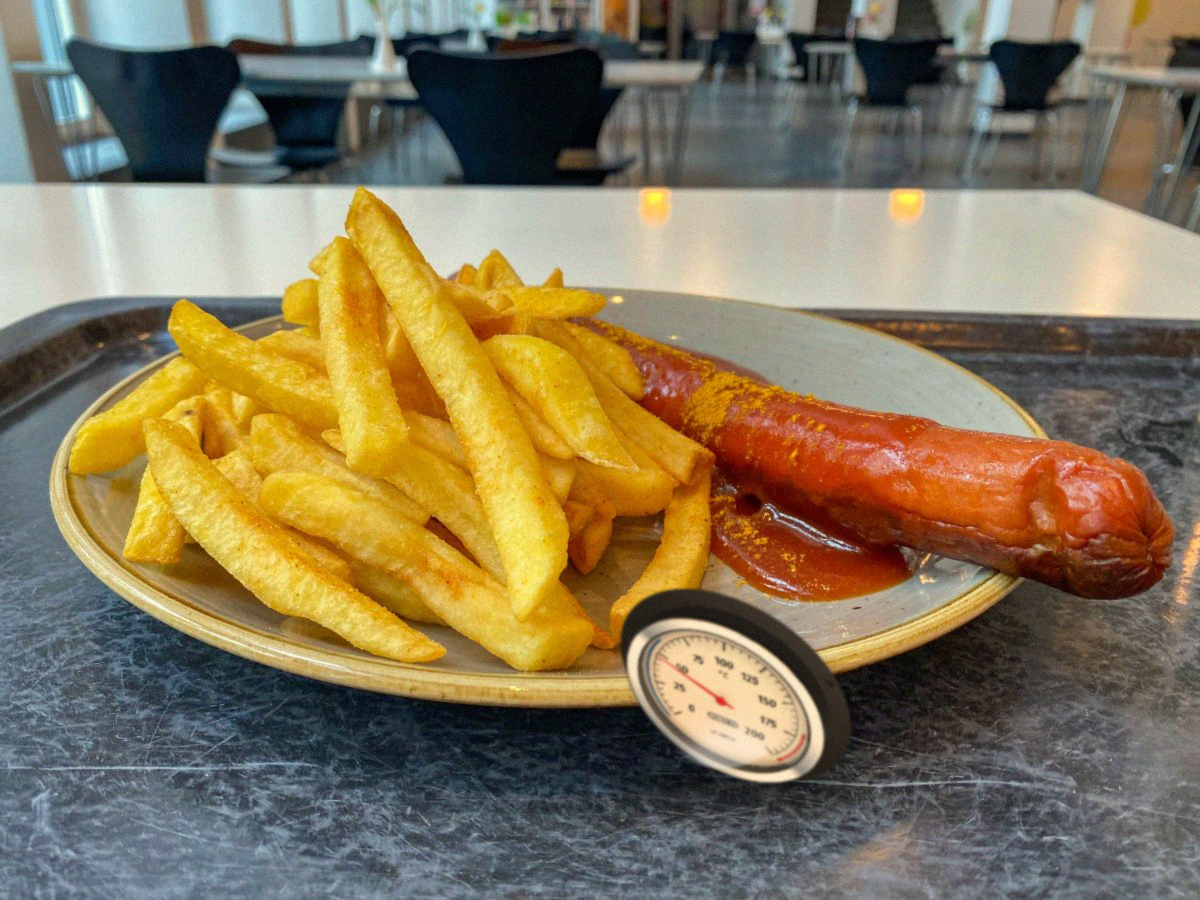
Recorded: 50 °C
